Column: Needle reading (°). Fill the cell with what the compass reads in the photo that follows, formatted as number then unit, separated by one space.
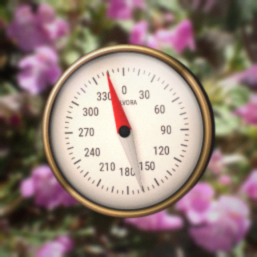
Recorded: 345 °
